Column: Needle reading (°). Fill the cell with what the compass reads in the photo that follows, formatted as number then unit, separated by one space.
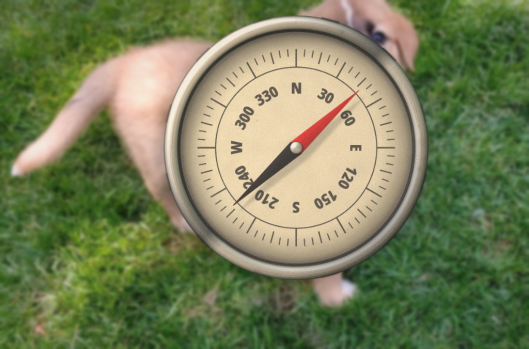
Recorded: 47.5 °
